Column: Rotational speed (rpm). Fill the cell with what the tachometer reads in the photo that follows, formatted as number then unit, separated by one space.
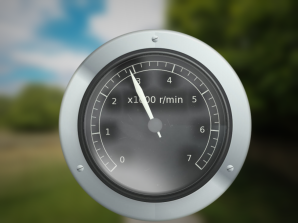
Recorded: 2900 rpm
